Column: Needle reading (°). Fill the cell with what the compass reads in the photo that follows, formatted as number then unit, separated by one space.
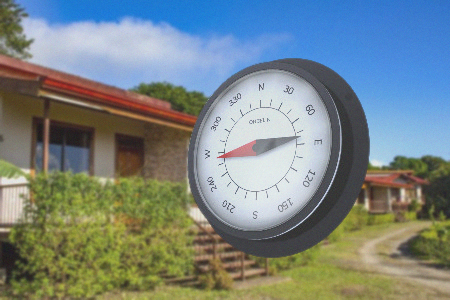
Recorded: 262.5 °
